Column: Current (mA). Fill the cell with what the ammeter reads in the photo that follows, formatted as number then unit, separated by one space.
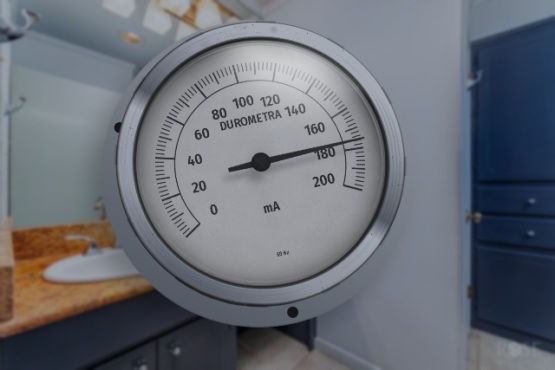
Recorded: 176 mA
